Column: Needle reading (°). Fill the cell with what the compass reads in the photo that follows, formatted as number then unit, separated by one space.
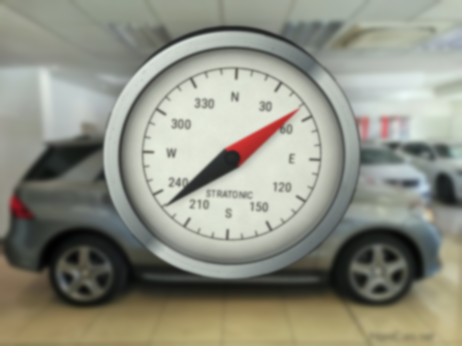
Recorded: 50 °
